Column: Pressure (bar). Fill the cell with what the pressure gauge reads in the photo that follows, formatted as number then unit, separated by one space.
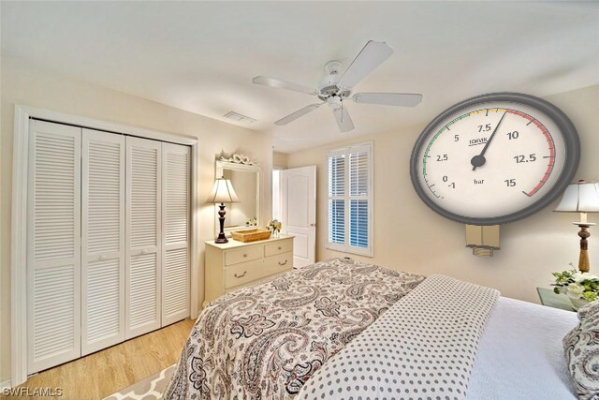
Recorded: 8.5 bar
